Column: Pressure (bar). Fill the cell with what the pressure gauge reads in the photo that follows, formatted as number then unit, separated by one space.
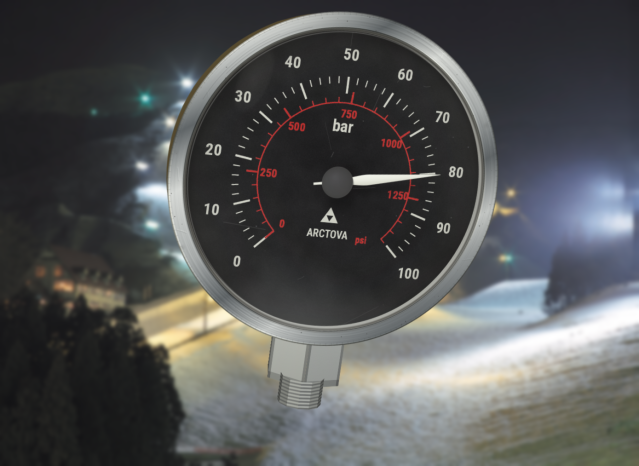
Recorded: 80 bar
